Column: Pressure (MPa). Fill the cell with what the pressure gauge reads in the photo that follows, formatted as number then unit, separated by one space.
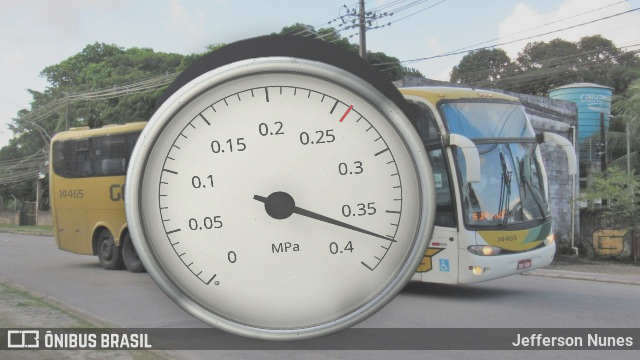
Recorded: 0.37 MPa
